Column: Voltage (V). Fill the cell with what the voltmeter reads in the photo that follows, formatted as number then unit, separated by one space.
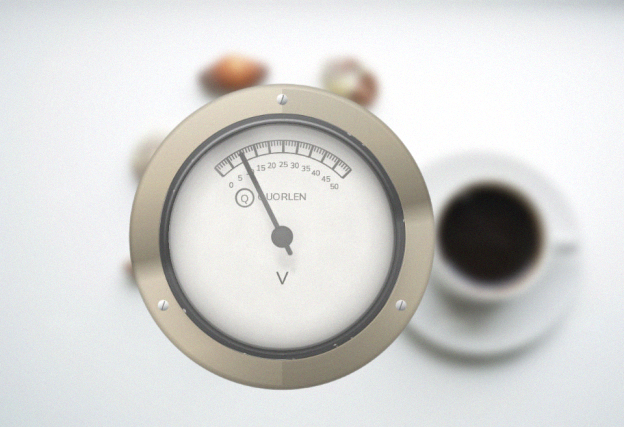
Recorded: 10 V
